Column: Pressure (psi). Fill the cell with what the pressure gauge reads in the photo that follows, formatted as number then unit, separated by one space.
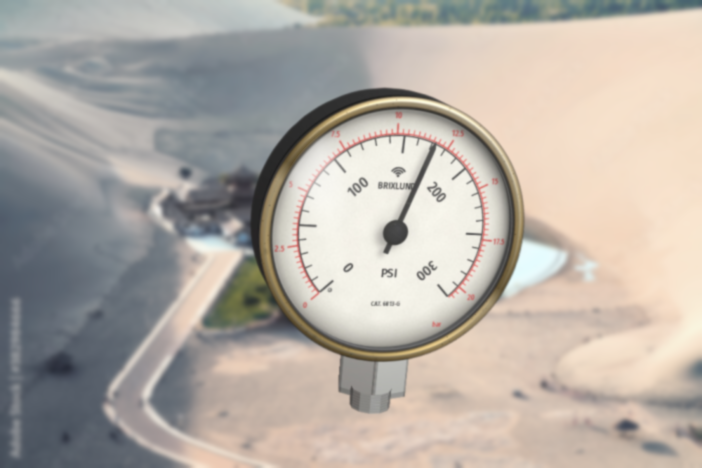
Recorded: 170 psi
